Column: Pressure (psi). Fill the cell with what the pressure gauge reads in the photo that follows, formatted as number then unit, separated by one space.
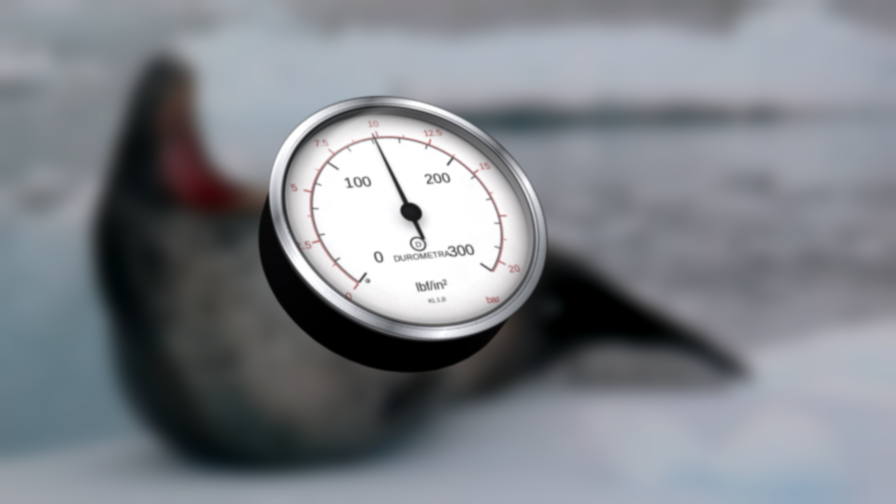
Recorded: 140 psi
